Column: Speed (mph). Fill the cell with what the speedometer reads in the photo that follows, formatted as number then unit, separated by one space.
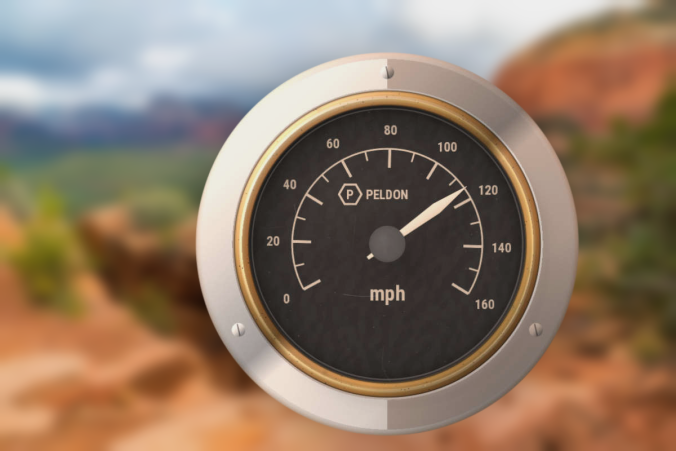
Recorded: 115 mph
